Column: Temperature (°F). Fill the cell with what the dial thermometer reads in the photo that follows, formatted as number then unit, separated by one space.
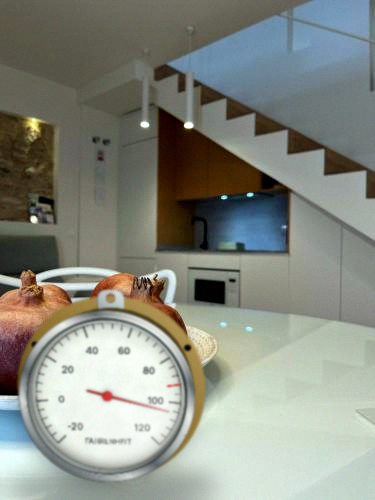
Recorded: 104 °F
